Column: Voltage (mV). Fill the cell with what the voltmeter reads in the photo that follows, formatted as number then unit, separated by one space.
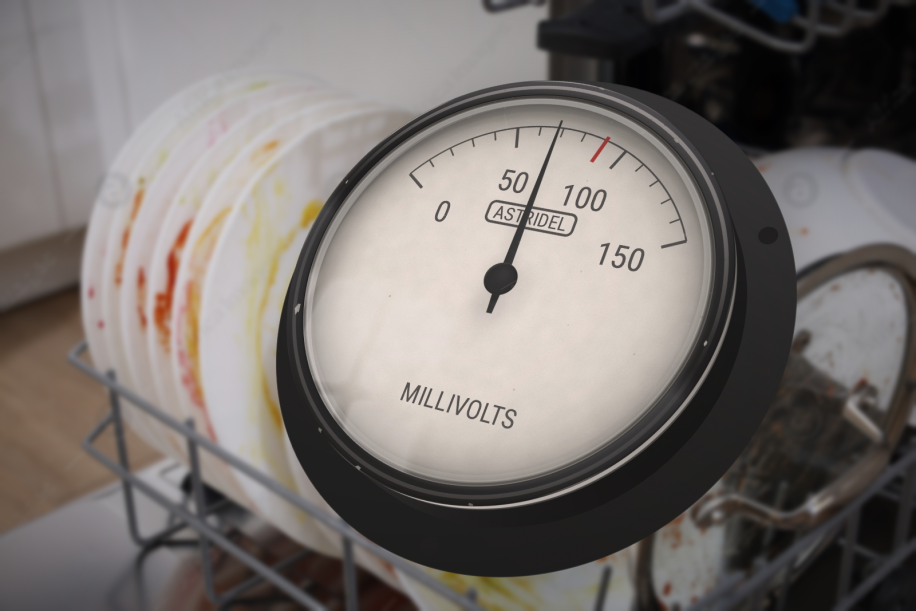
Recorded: 70 mV
